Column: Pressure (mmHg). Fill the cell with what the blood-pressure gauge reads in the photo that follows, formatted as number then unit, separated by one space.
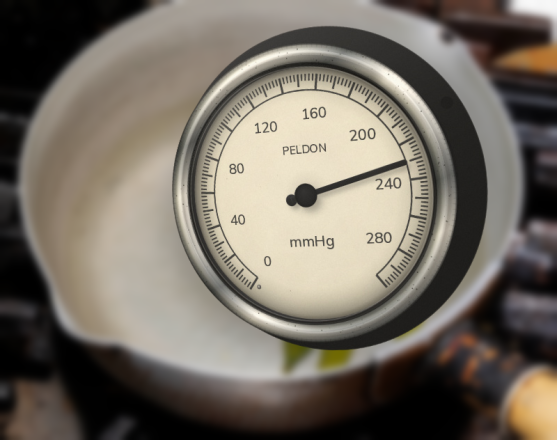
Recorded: 230 mmHg
